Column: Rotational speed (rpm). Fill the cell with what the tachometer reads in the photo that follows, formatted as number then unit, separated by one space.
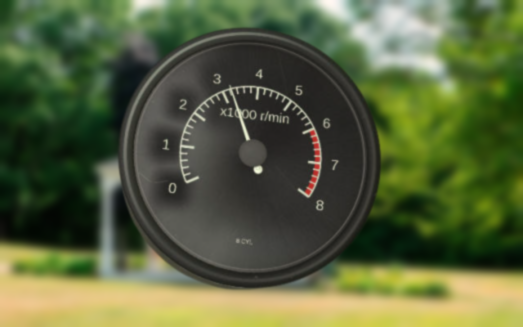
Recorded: 3200 rpm
